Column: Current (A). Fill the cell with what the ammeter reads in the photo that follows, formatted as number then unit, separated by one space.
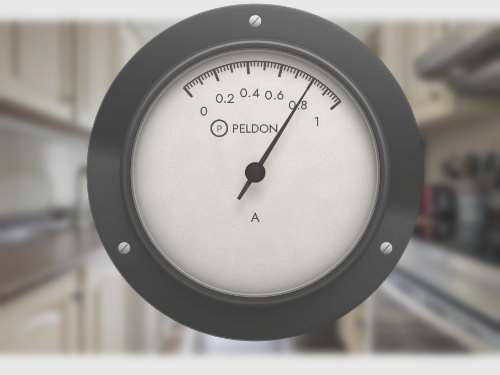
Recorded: 0.8 A
